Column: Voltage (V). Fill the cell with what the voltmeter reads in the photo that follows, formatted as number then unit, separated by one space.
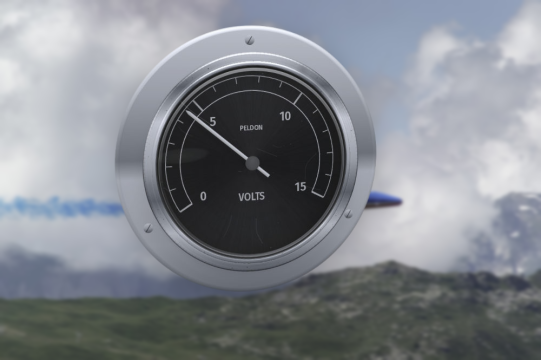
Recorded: 4.5 V
